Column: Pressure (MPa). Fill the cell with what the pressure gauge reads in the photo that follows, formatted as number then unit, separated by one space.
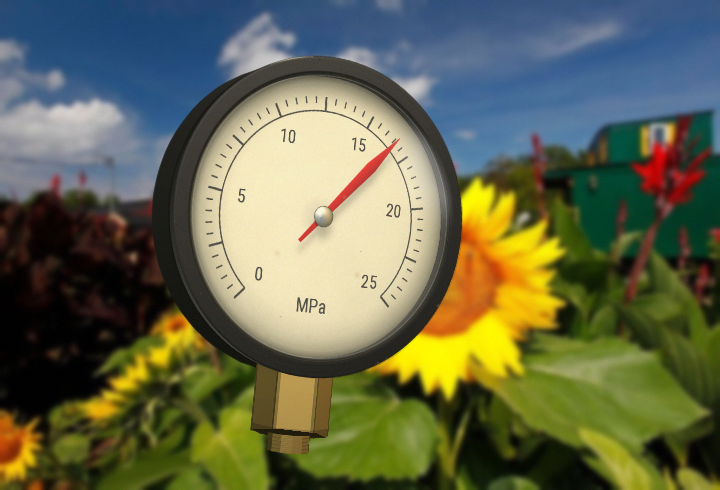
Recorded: 16.5 MPa
